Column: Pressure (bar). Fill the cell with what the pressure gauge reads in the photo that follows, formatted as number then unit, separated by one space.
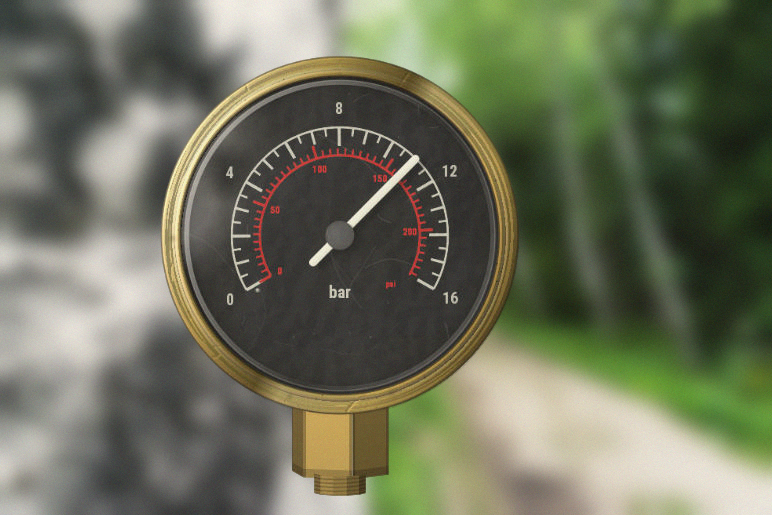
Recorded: 11 bar
